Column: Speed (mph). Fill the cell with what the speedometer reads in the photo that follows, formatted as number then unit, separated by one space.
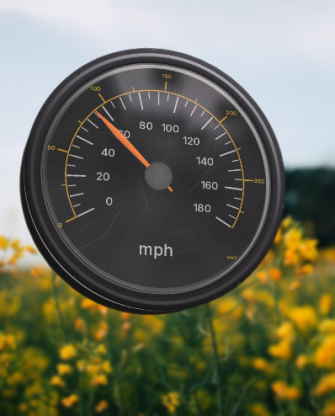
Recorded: 55 mph
